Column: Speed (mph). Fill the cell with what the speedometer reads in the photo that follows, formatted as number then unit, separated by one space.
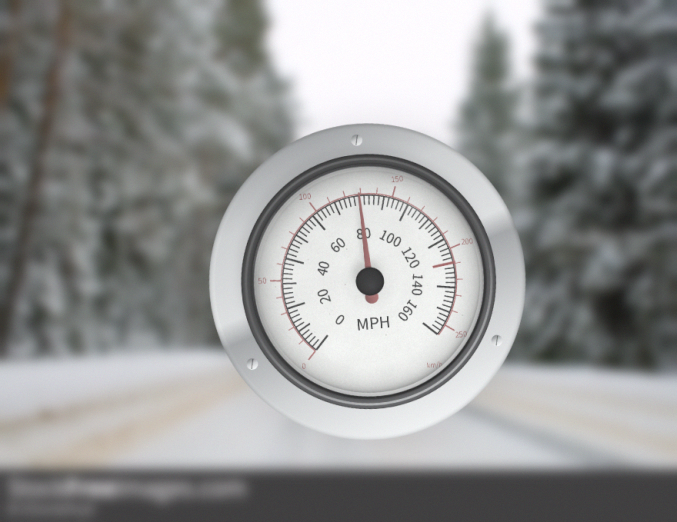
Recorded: 80 mph
